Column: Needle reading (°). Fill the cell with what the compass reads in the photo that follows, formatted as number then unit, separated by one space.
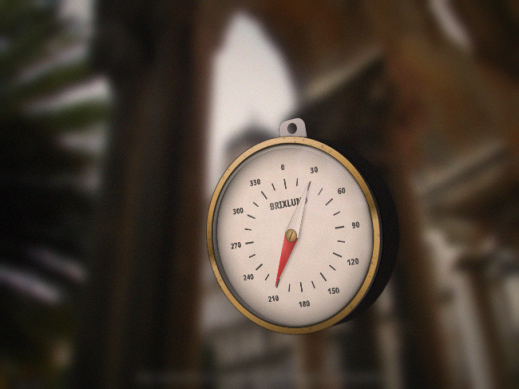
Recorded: 210 °
